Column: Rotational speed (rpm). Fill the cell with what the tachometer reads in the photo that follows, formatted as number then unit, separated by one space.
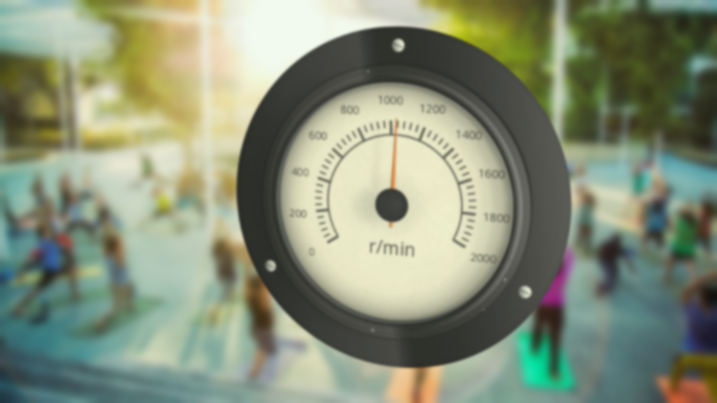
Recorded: 1040 rpm
